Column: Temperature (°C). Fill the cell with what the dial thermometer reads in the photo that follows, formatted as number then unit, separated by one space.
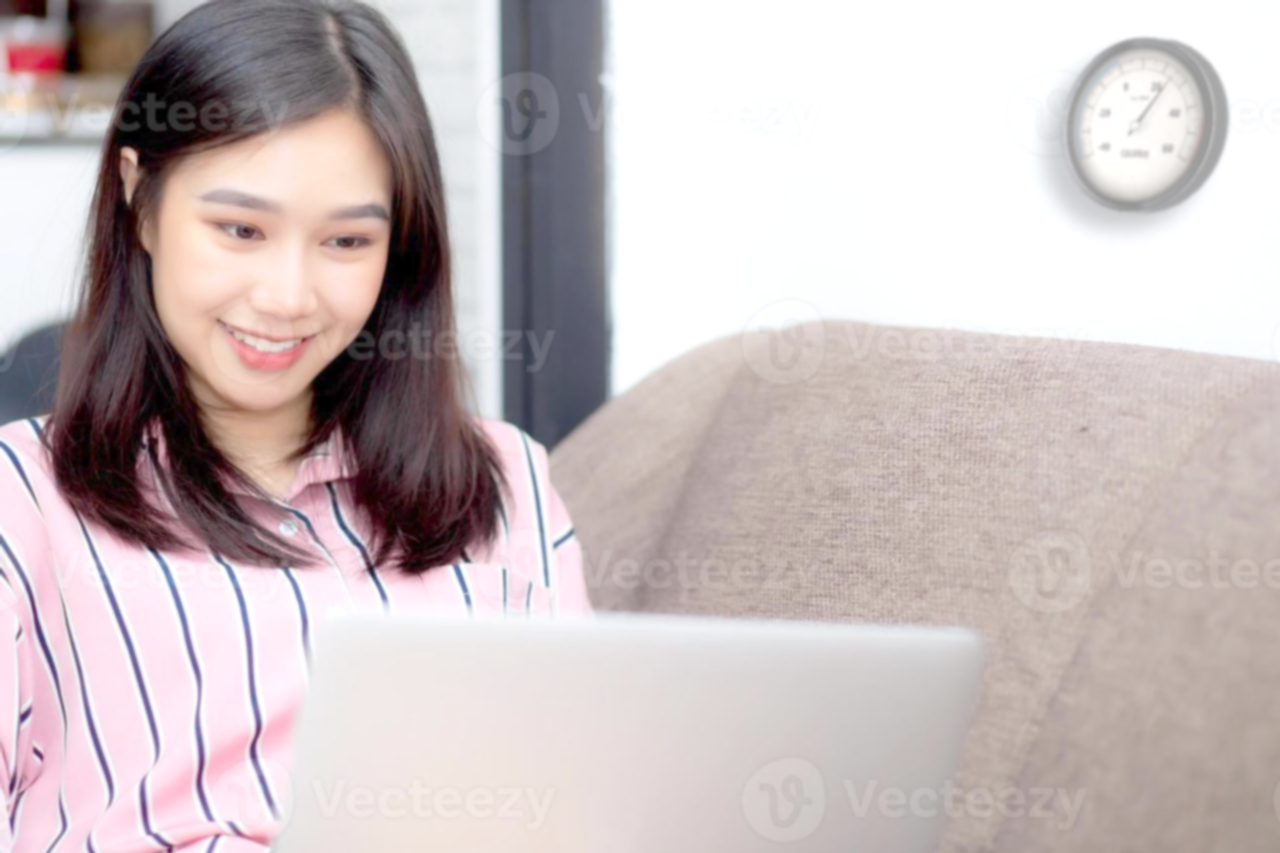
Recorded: 25 °C
